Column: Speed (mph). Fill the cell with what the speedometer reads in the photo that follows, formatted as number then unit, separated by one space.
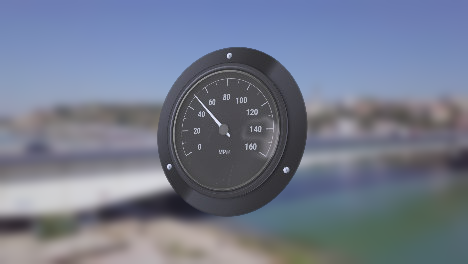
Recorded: 50 mph
